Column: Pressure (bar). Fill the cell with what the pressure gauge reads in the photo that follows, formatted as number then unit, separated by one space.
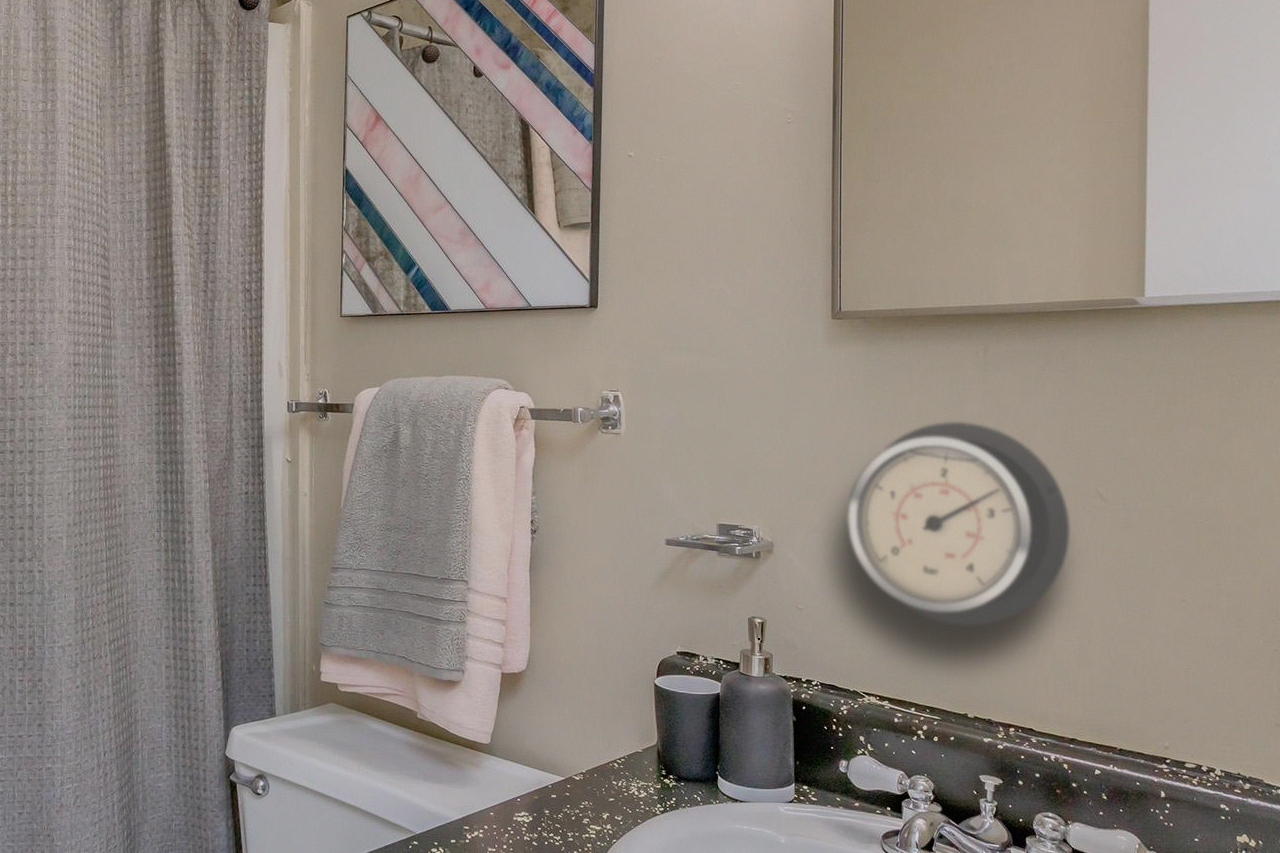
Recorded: 2.75 bar
